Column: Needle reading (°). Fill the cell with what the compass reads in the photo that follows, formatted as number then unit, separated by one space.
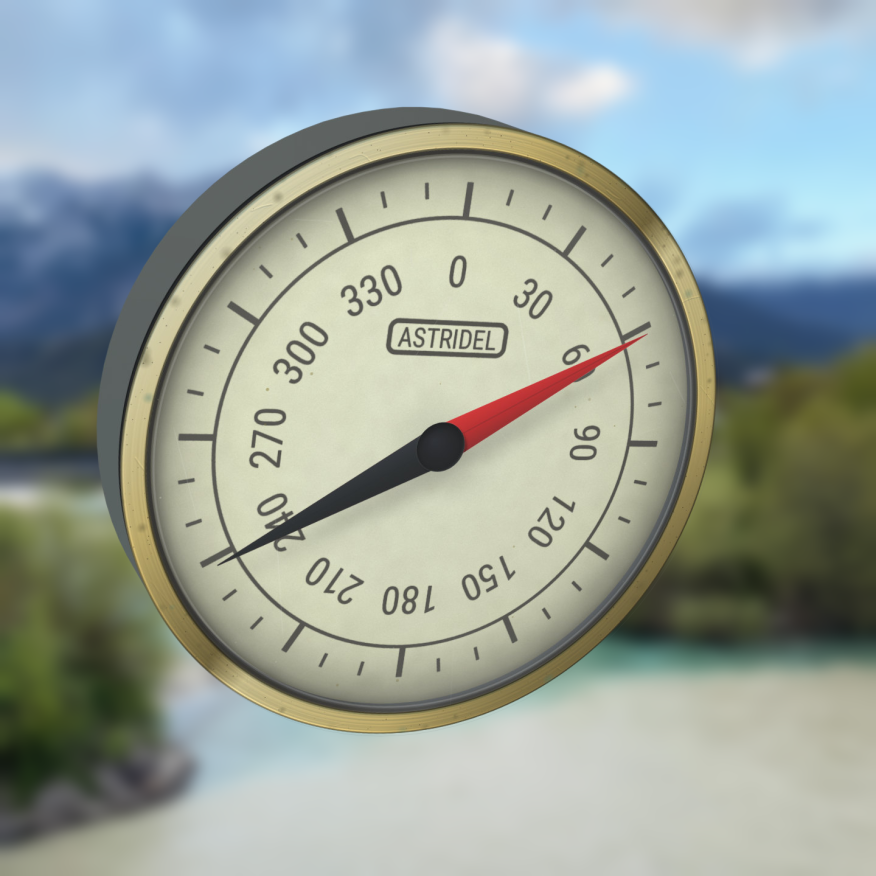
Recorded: 60 °
